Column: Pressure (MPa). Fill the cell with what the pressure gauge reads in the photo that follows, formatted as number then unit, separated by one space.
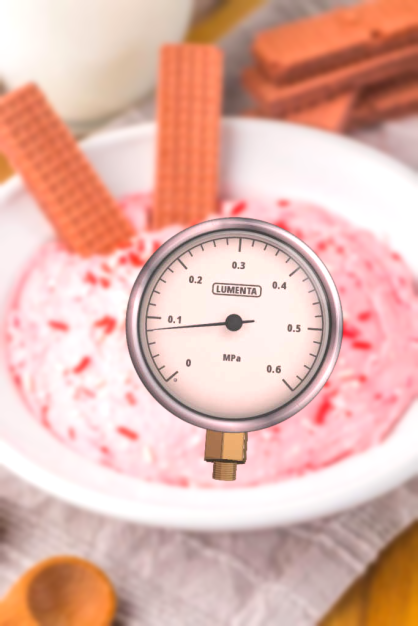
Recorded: 0.08 MPa
